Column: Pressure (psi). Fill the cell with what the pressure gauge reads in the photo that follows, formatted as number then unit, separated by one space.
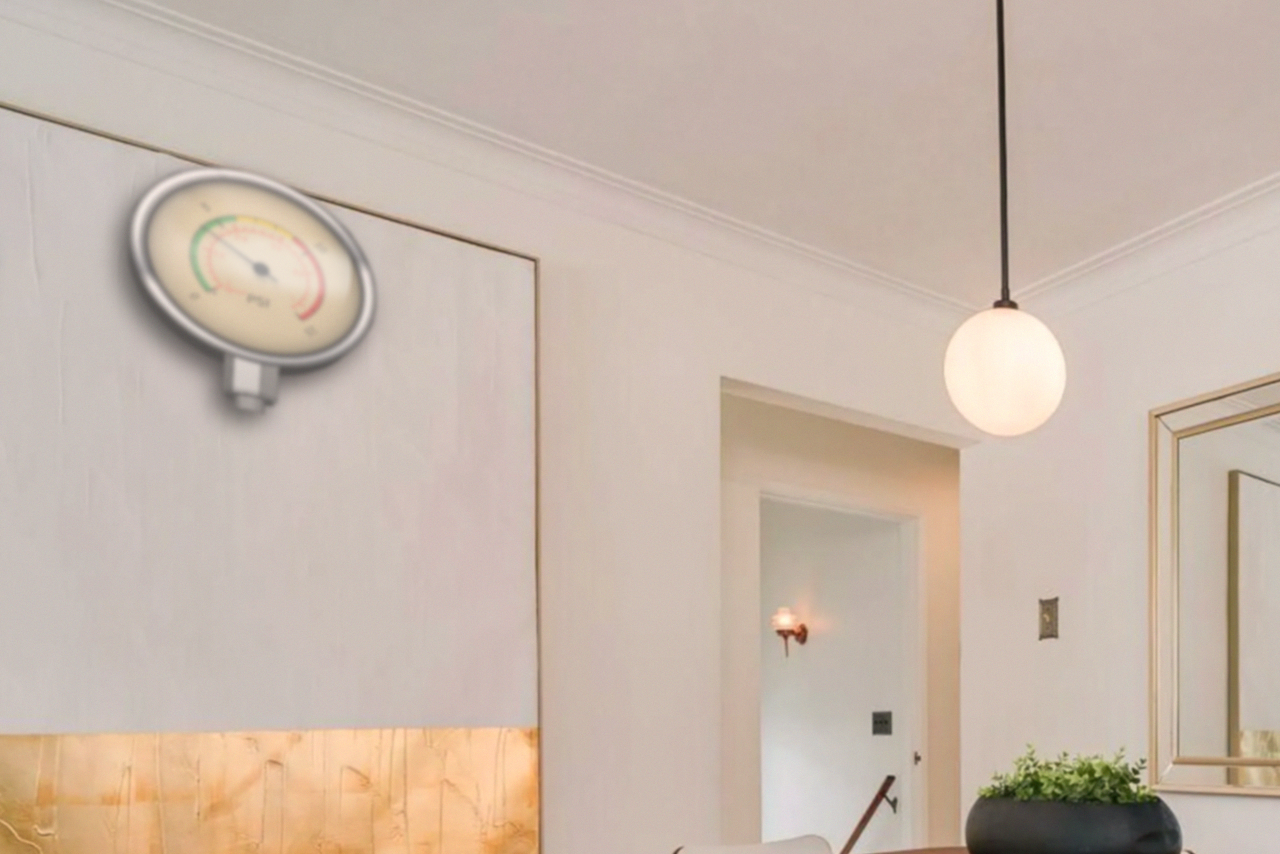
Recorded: 4 psi
